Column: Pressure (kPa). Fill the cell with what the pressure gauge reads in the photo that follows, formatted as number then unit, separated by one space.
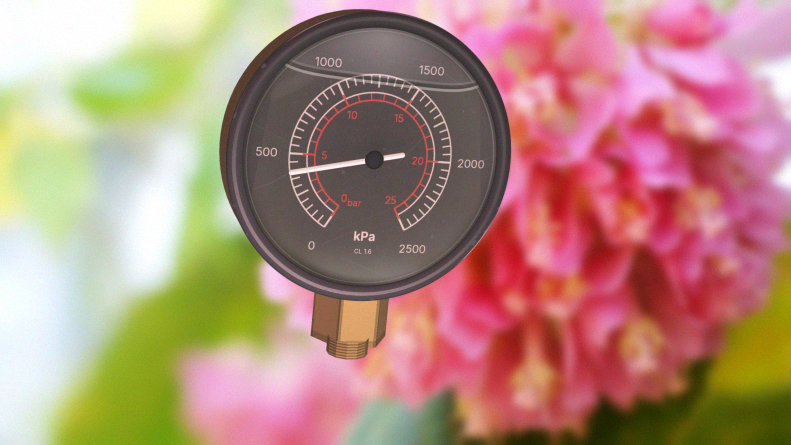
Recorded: 400 kPa
